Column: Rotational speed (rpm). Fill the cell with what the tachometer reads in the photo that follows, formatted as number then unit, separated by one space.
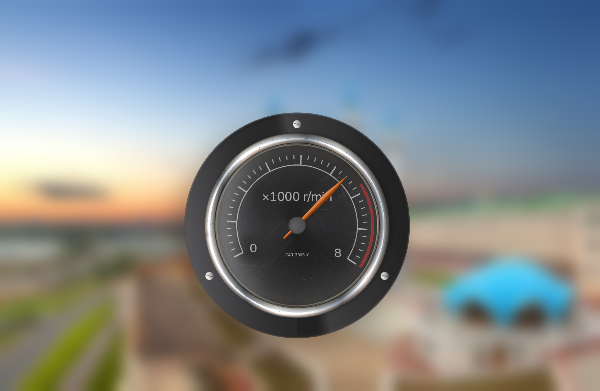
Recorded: 5400 rpm
